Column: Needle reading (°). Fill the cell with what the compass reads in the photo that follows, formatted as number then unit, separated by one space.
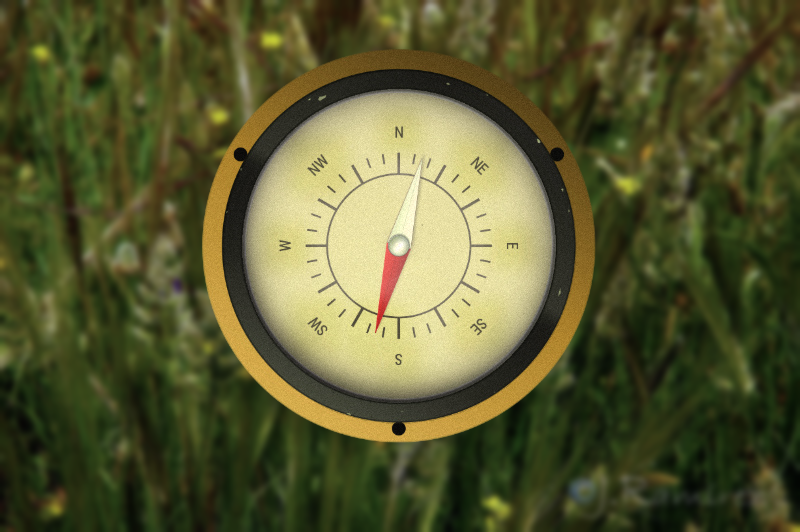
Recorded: 195 °
